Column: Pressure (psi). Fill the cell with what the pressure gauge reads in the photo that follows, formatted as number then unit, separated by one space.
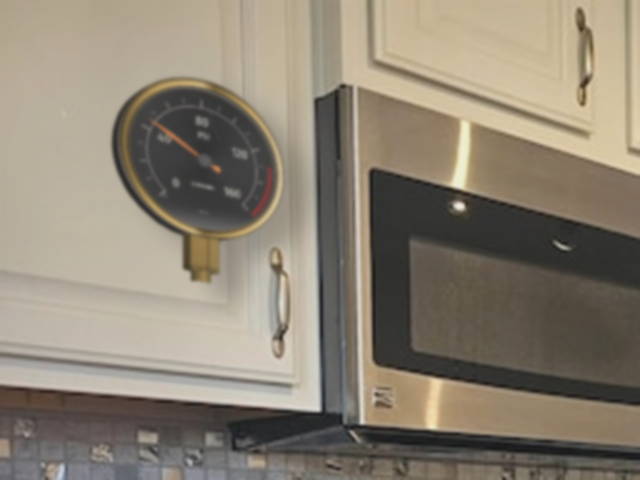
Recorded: 45 psi
